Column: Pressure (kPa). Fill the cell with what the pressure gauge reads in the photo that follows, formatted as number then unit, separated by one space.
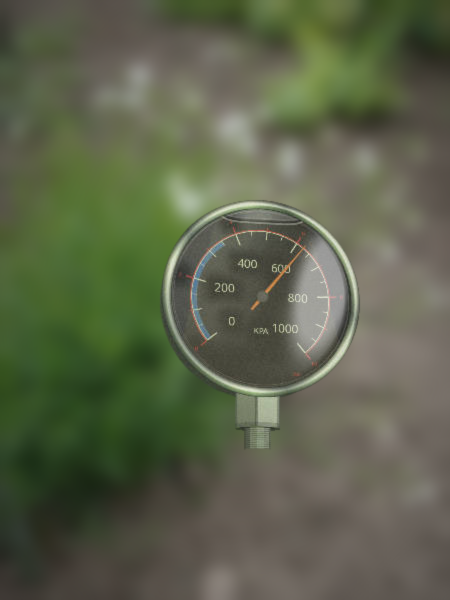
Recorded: 625 kPa
